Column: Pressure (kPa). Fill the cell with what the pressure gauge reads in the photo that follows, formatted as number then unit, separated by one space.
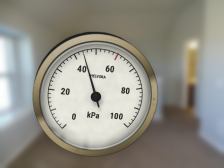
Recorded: 44 kPa
